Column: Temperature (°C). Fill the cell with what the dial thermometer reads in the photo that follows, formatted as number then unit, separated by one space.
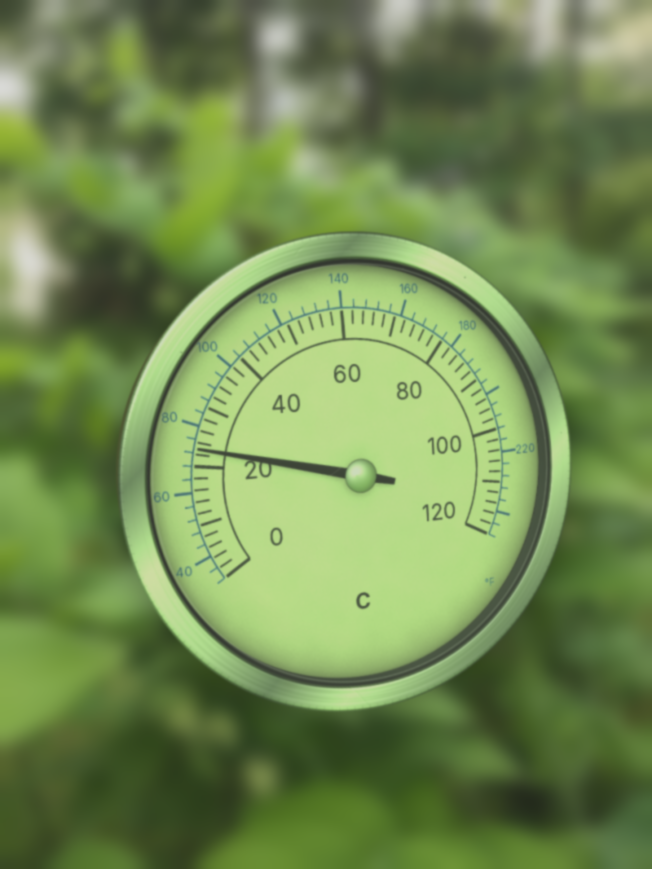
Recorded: 23 °C
